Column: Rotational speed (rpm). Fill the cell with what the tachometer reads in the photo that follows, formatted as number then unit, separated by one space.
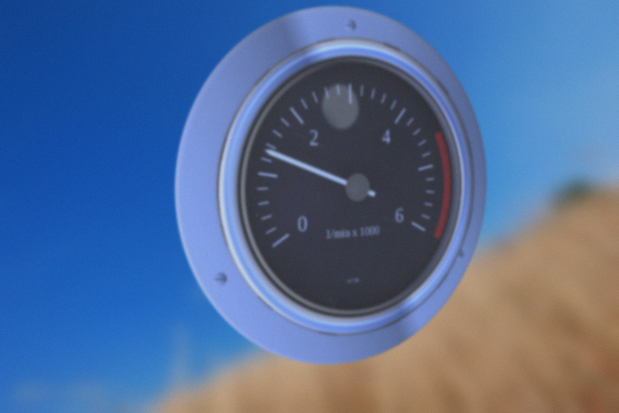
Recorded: 1300 rpm
